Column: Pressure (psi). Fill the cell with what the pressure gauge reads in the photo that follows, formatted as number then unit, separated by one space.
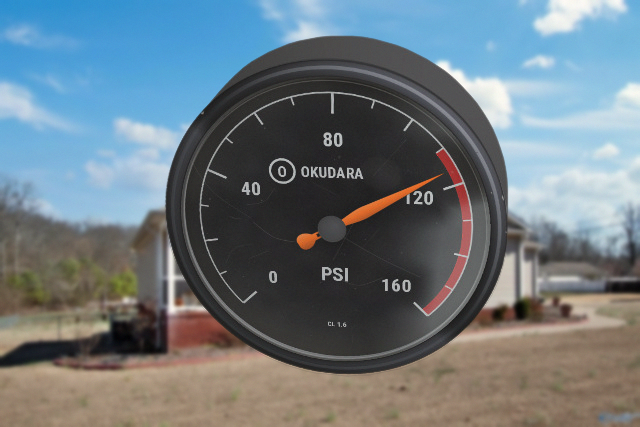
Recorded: 115 psi
